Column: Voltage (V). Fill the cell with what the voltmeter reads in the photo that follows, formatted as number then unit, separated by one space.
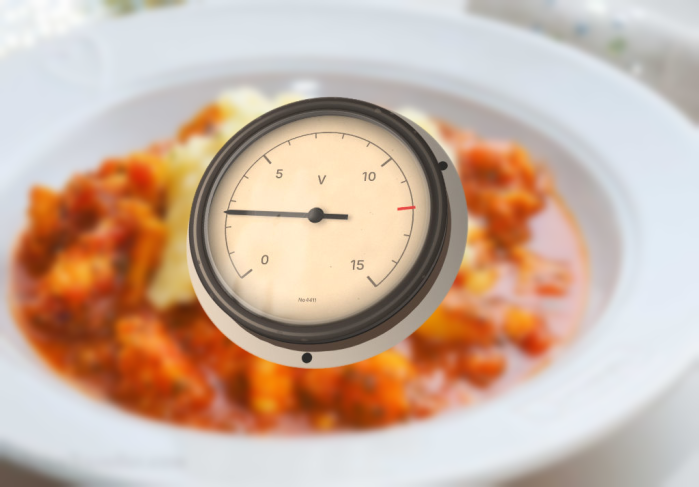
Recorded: 2.5 V
